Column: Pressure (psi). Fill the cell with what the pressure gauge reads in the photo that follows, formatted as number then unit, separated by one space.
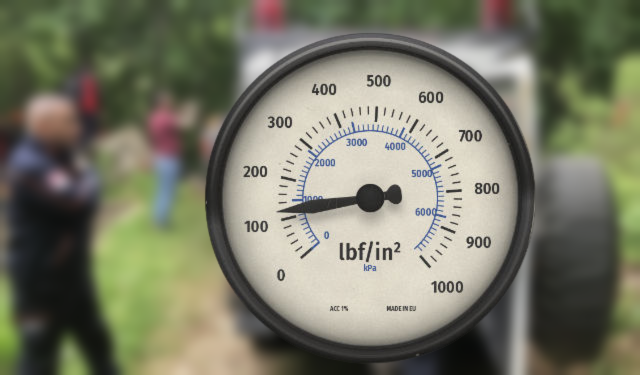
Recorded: 120 psi
